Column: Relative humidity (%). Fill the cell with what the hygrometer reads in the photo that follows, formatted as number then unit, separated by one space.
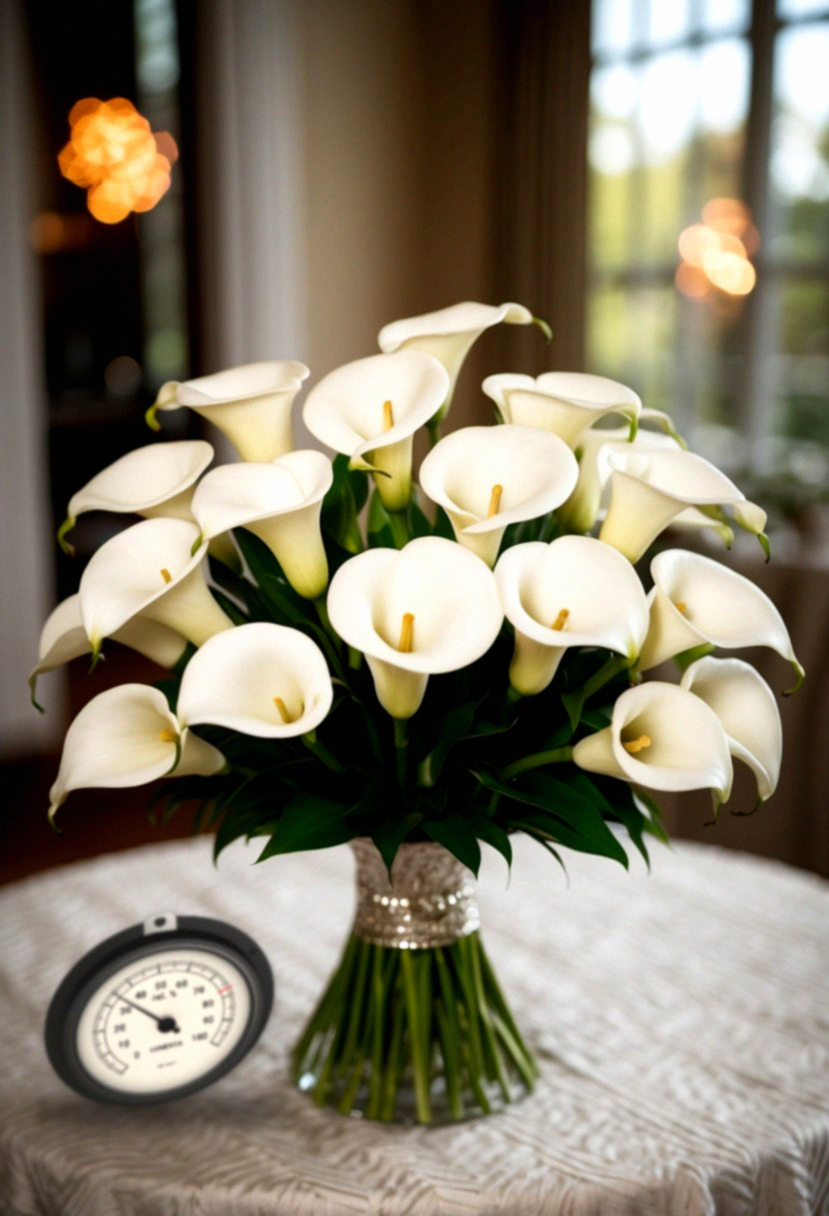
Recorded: 35 %
